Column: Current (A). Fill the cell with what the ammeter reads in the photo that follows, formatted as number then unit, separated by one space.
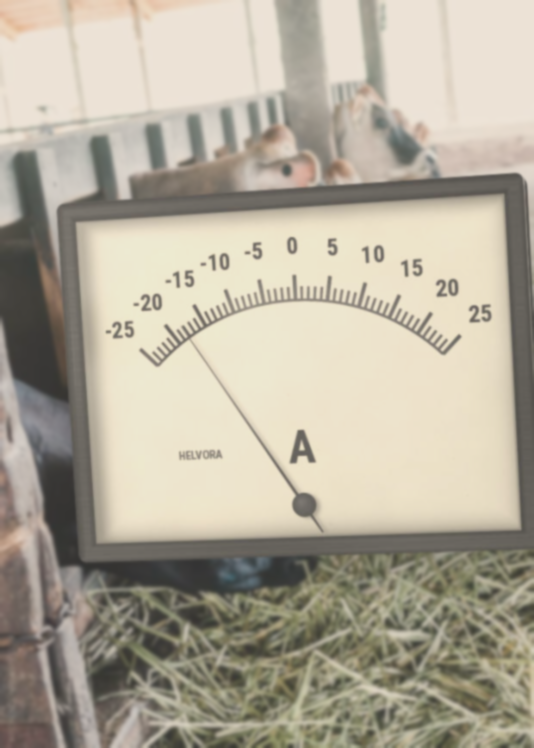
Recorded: -18 A
